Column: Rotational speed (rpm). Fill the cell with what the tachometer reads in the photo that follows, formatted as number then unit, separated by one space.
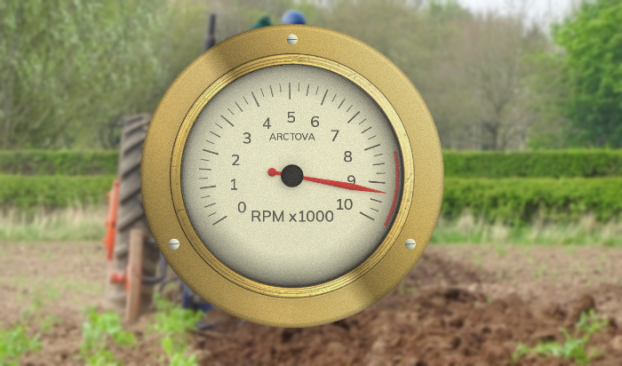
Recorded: 9250 rpm
